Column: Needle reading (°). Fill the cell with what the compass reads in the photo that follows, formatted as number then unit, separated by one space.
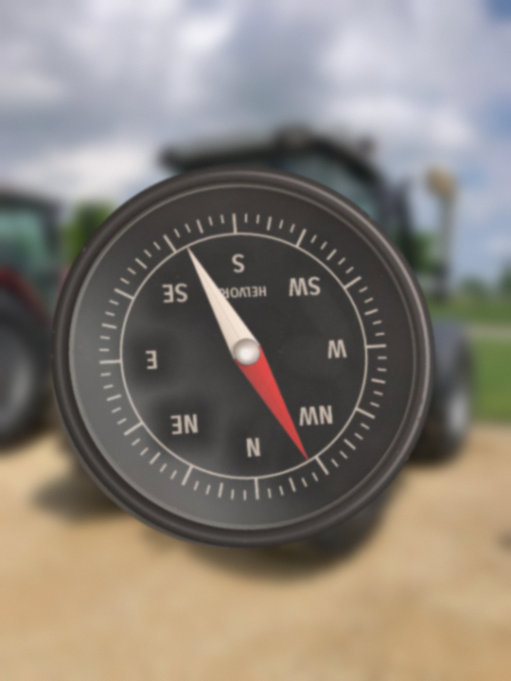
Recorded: 335 °
